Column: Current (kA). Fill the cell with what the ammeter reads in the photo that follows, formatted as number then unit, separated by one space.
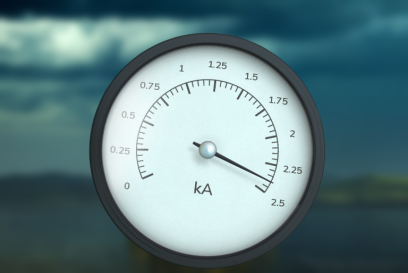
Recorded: 2.4 kA
